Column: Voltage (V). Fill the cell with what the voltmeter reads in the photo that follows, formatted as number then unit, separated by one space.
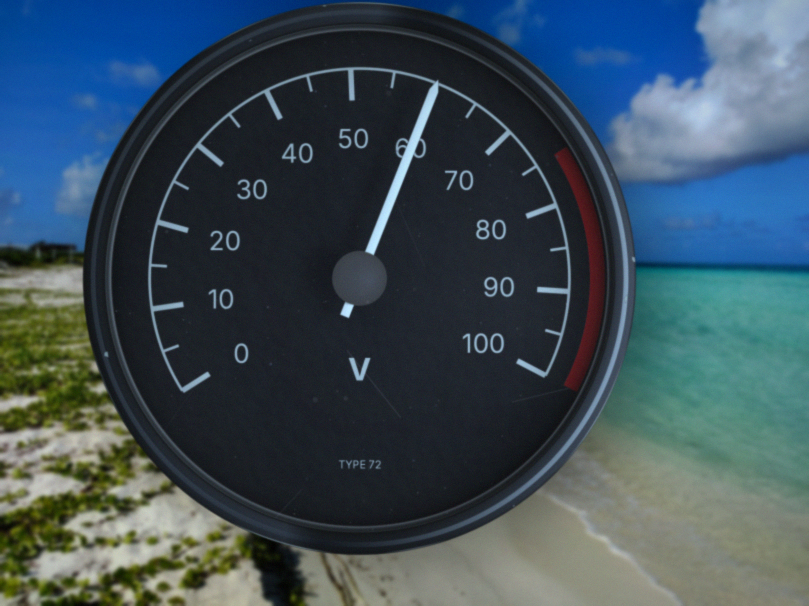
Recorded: 60 V
